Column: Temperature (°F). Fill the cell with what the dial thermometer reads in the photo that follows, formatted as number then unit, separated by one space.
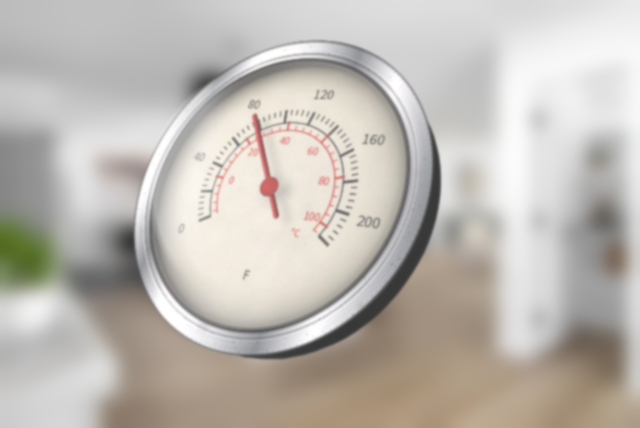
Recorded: 80 °F
